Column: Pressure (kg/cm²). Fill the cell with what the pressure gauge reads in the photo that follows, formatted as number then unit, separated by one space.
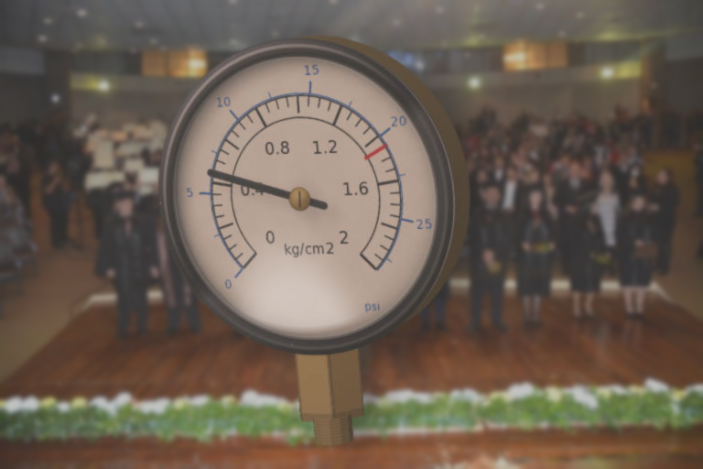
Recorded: 0.45 kg/cm²
